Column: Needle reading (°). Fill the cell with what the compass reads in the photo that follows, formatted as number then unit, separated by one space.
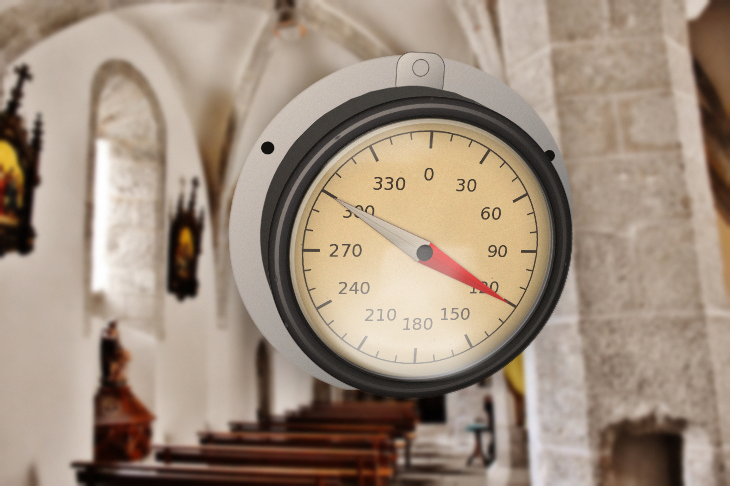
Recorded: 120 °
